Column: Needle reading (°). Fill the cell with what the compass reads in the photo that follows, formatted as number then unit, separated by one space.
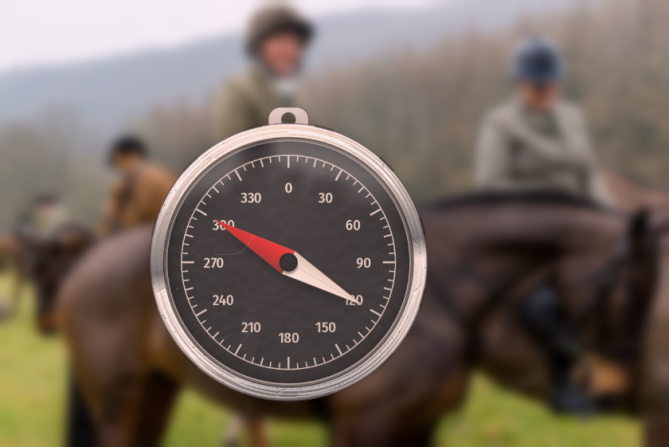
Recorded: 300 °
